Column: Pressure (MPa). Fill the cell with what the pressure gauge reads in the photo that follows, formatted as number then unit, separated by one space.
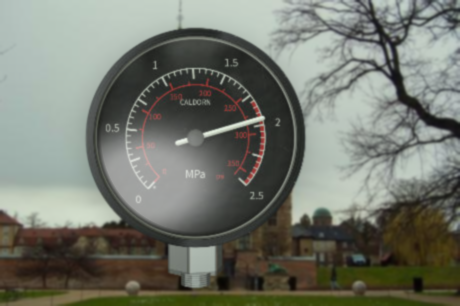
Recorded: 1.95 MPa
